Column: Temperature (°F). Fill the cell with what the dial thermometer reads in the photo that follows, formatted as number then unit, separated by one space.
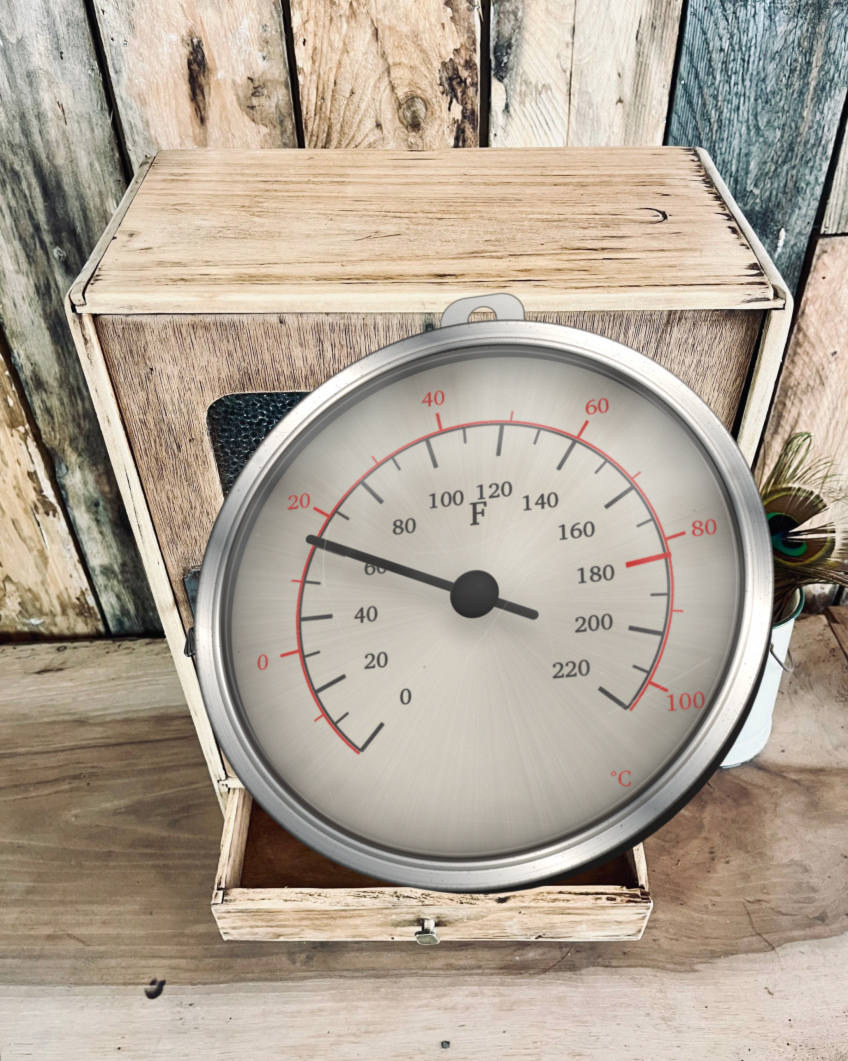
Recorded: 60 °F
